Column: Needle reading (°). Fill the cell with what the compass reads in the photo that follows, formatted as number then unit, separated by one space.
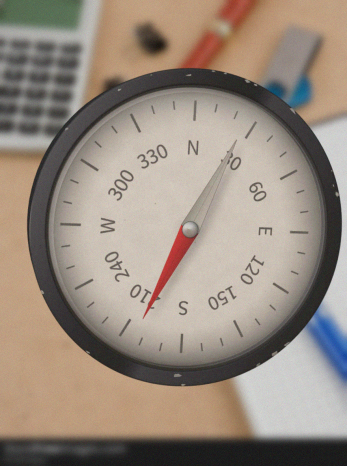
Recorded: 205 °
